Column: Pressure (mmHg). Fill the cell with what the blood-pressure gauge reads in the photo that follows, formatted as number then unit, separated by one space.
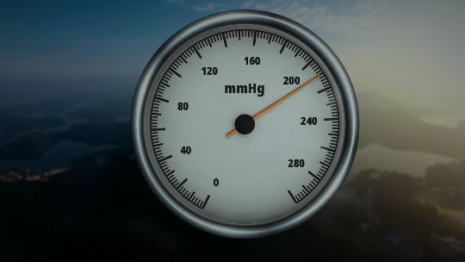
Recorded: 210 mmHg
